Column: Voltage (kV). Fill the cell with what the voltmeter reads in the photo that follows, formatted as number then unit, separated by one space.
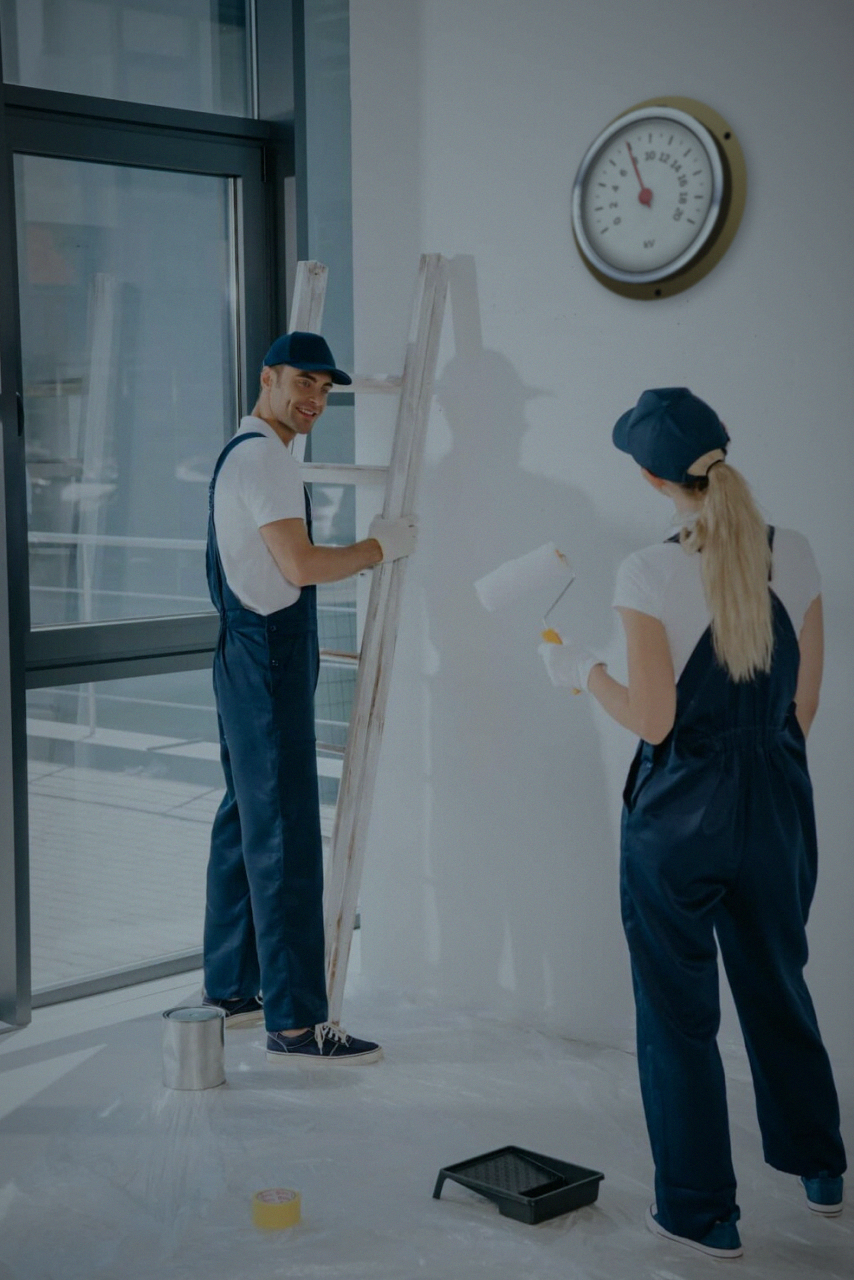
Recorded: 8 kV
